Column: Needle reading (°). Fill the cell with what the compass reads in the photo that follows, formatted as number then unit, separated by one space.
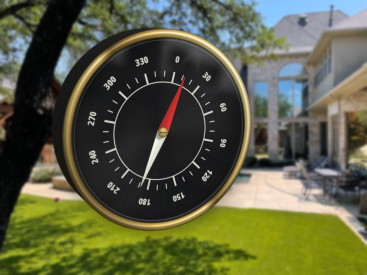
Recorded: 10 °
